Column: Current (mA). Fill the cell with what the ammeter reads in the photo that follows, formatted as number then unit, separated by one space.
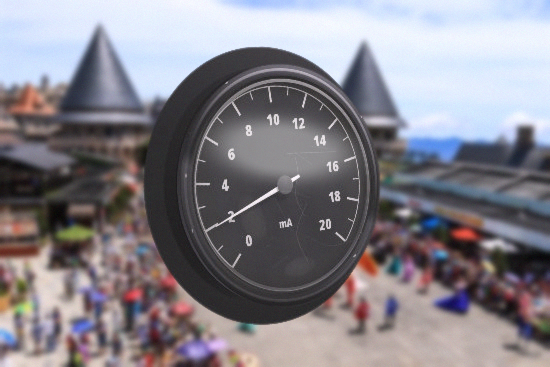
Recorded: 2 mA
